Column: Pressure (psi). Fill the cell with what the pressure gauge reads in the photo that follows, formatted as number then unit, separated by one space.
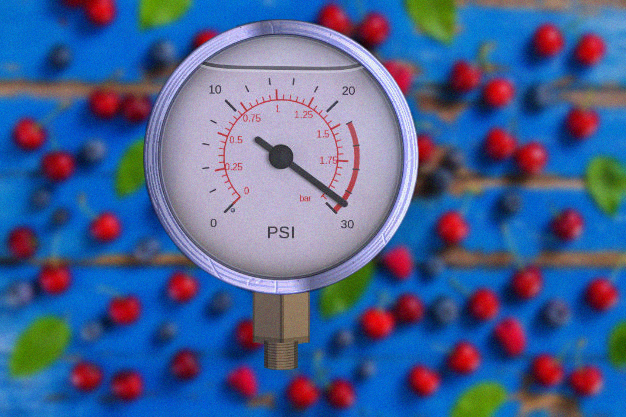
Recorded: 29 psi
